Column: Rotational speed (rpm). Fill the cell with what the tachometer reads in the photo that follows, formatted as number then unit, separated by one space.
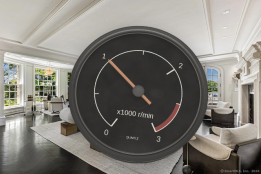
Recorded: 1000 rpm
